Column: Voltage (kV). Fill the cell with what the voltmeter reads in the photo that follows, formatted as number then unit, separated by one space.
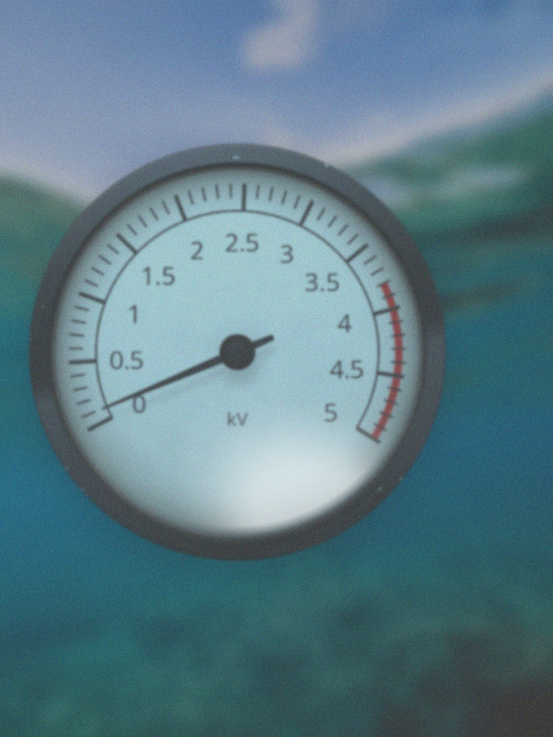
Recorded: 0.1 kV
